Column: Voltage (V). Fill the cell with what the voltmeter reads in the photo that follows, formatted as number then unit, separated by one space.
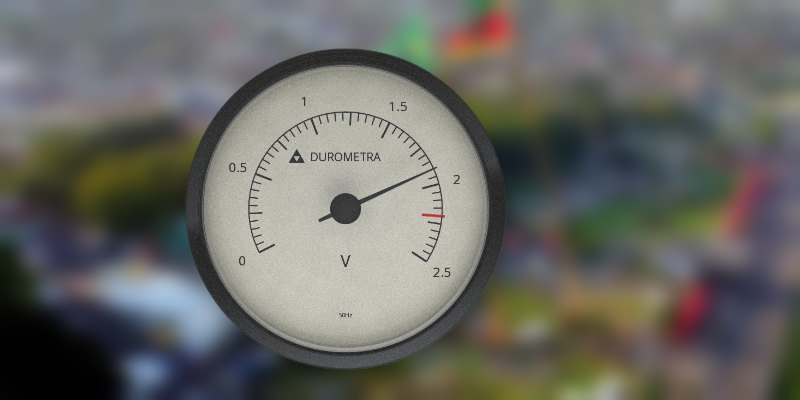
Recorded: 1.9 V
